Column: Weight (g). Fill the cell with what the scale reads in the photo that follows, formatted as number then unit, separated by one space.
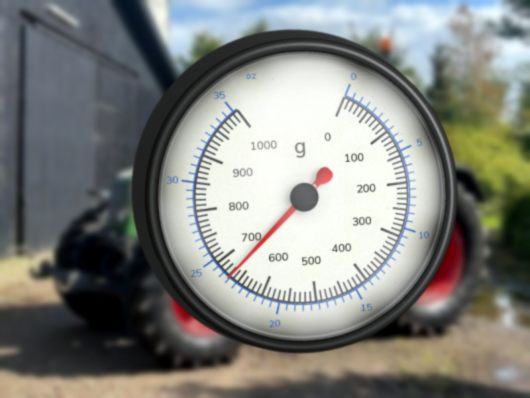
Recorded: 670 g
